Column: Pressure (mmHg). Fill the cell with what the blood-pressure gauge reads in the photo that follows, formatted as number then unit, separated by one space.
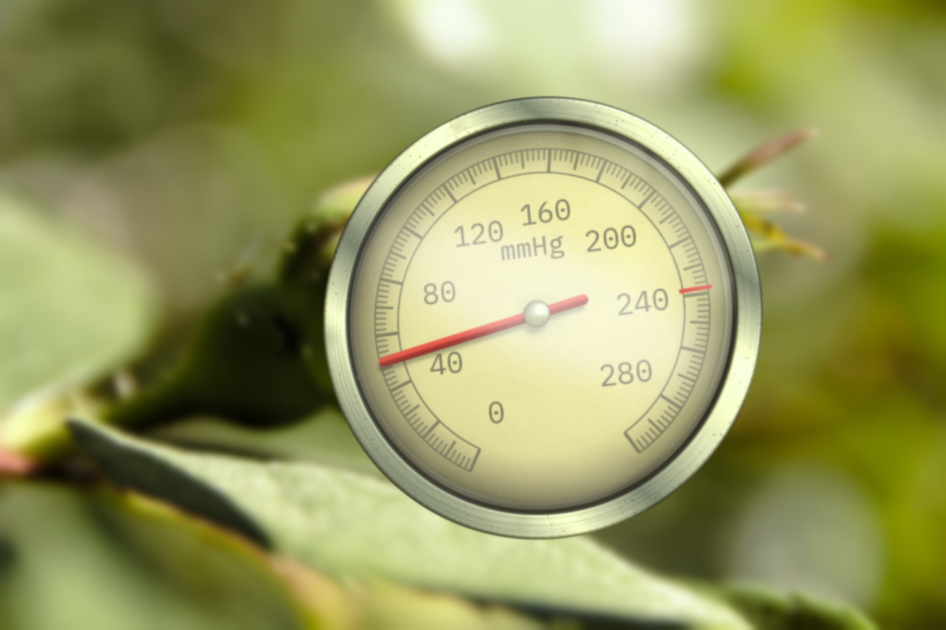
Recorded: 50 mmHg
